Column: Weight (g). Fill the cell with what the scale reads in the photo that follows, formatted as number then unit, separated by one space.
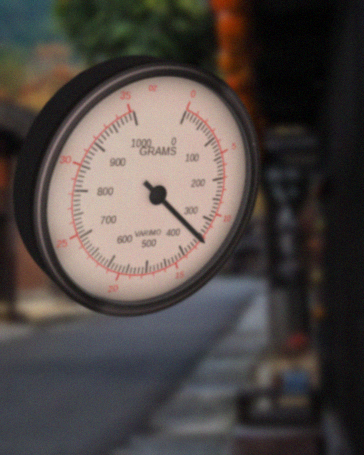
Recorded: 350 g
